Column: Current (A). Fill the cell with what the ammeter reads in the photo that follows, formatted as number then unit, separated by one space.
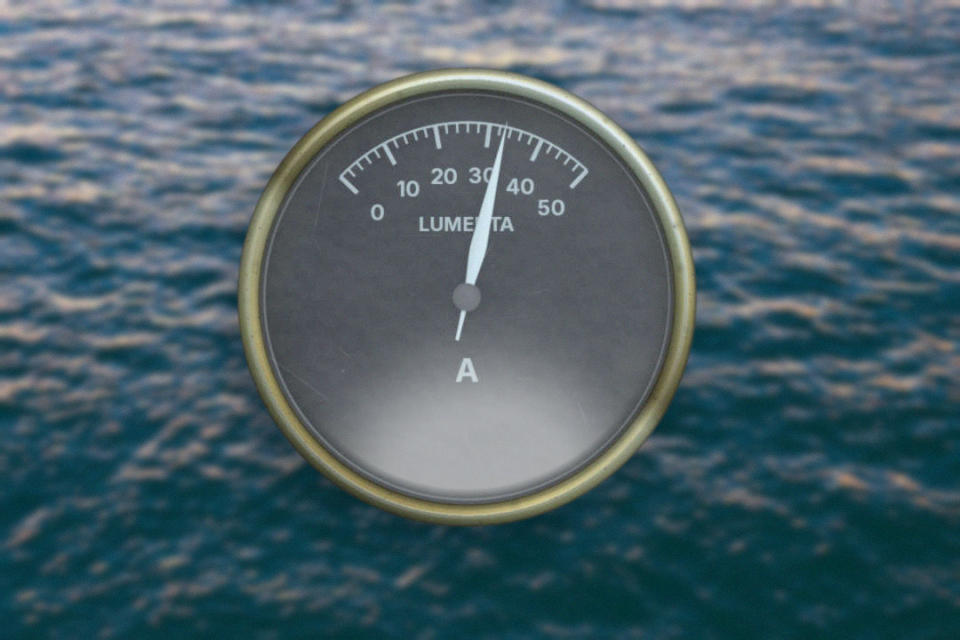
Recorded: 33 A
